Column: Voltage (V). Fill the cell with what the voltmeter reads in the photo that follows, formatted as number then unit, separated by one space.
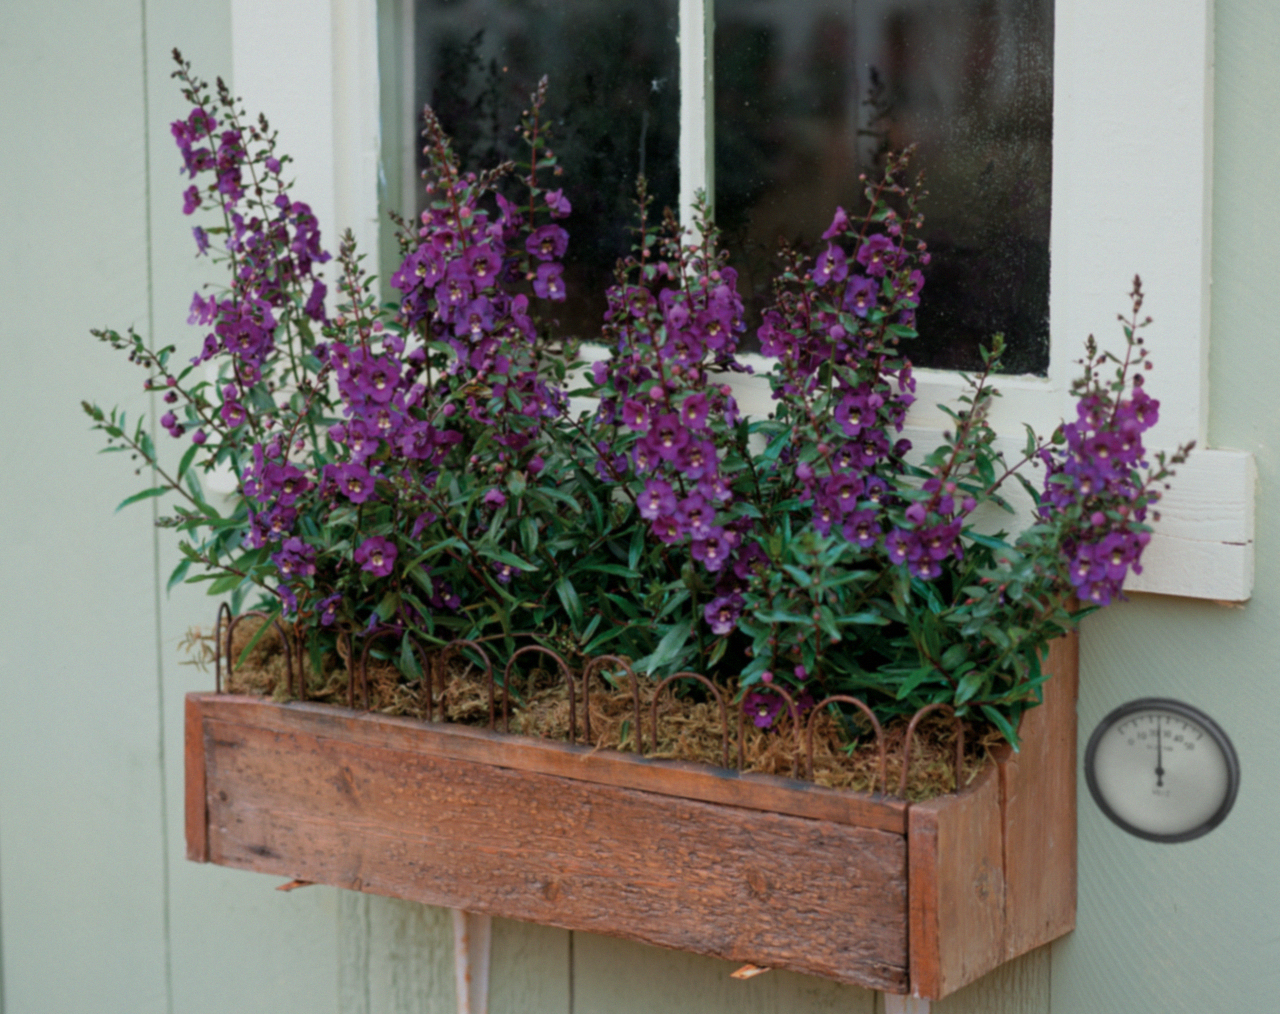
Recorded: 25 V
